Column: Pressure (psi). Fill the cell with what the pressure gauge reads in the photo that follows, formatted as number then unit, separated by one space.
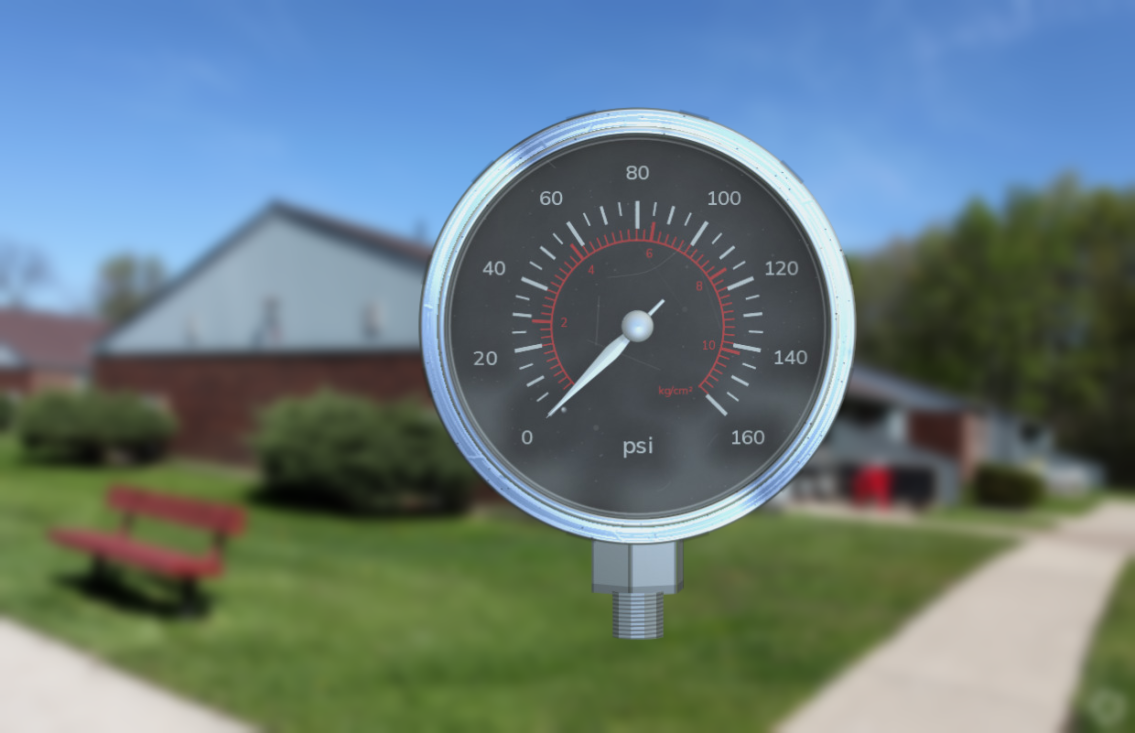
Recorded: 0 psi
